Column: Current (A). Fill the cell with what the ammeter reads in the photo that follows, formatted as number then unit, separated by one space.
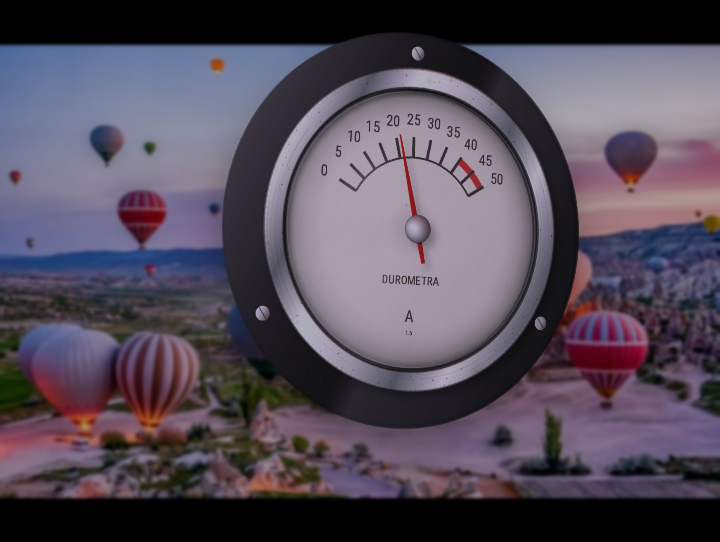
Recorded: 20 A
